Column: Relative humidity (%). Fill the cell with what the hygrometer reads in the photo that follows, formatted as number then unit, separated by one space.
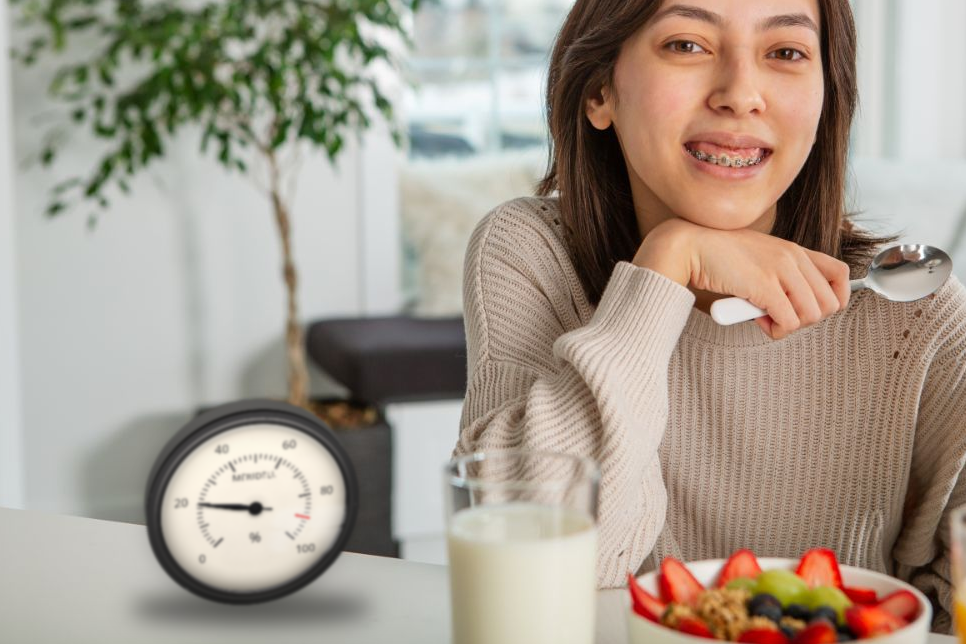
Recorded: 20 %
